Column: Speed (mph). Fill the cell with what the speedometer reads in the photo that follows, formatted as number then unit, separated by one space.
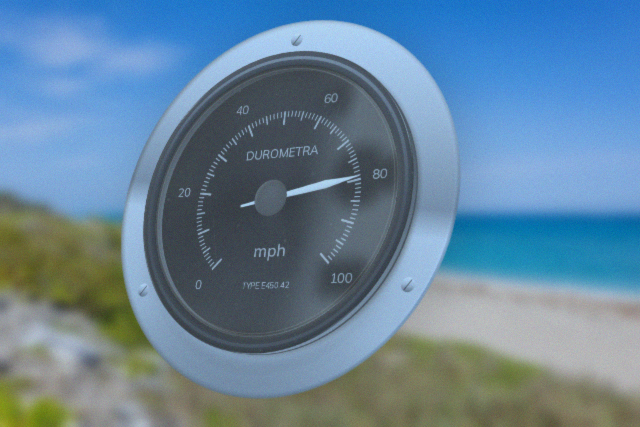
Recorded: 80 mph
